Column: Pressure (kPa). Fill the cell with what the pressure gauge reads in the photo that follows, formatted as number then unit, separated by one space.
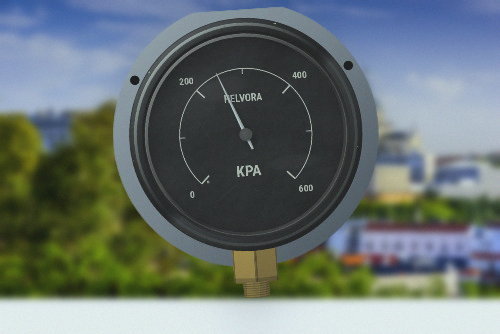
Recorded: 250 kPa
